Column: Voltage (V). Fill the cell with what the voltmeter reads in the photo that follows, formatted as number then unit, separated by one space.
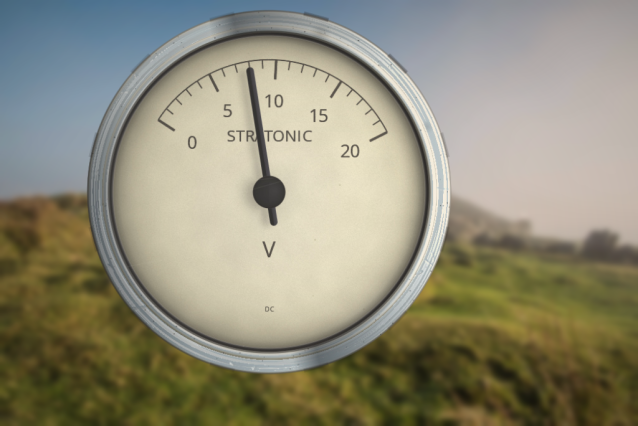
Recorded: 8 V
